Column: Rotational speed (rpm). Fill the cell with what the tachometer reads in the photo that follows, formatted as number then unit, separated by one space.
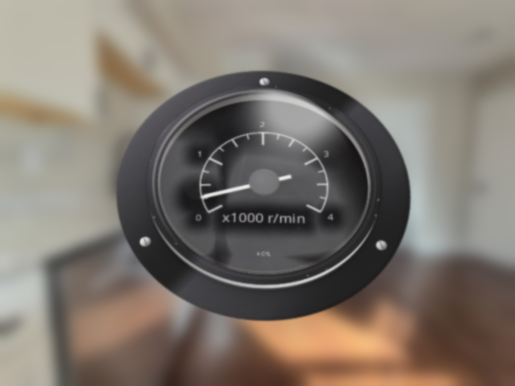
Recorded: 250 rpm
